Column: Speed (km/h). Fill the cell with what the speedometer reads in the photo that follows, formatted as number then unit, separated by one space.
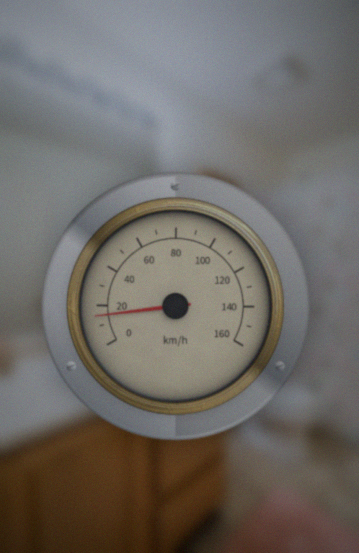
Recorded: 15 km/h
